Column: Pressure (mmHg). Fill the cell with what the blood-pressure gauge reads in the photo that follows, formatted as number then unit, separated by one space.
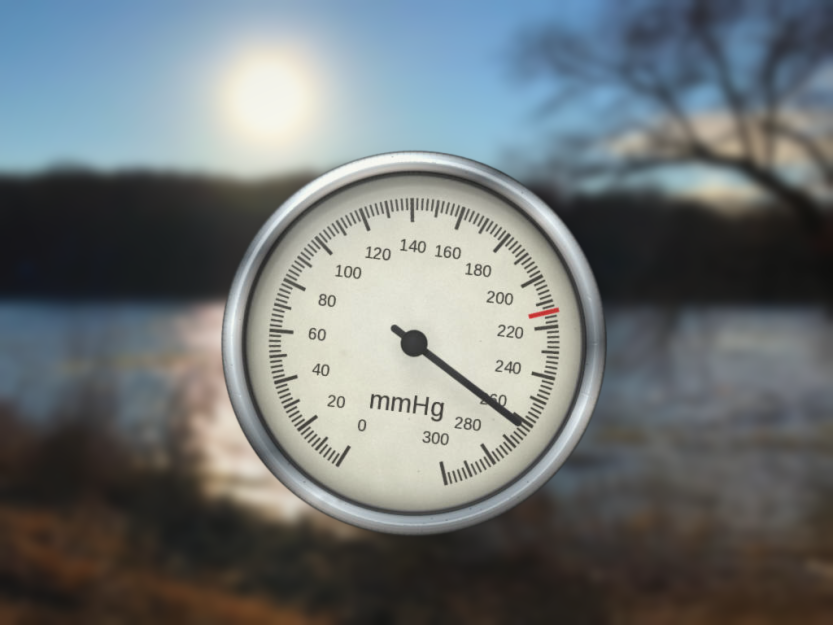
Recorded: 262 mmHg
